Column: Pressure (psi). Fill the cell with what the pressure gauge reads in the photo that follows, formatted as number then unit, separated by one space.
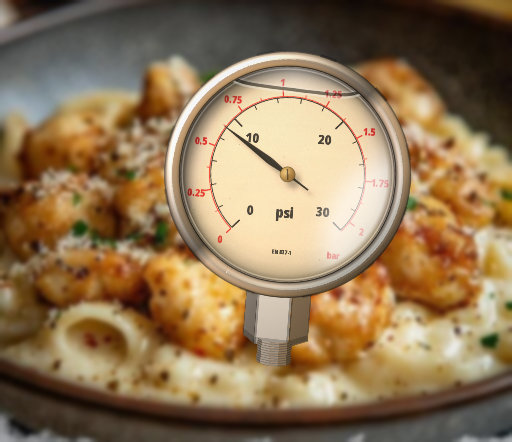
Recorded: 9 psi
